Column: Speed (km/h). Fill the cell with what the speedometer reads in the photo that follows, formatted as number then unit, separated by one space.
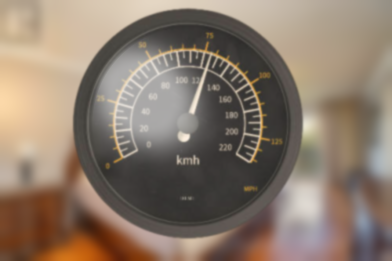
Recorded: 125 km/h
